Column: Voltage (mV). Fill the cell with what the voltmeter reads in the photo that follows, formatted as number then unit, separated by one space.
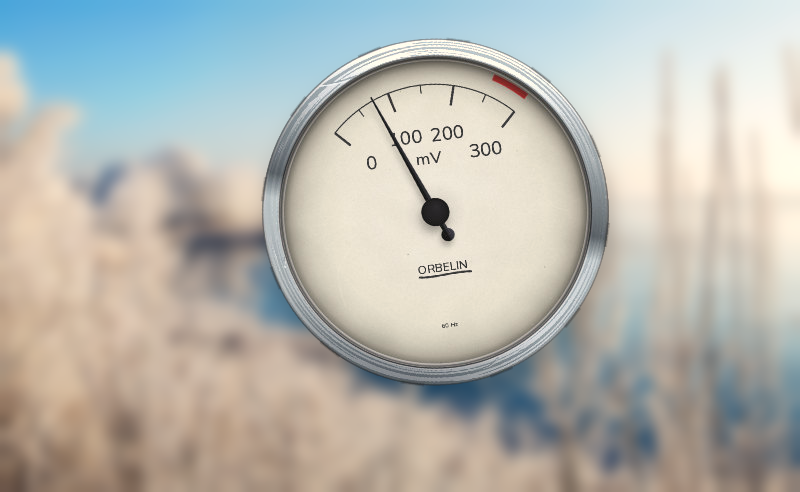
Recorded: 75 mV
